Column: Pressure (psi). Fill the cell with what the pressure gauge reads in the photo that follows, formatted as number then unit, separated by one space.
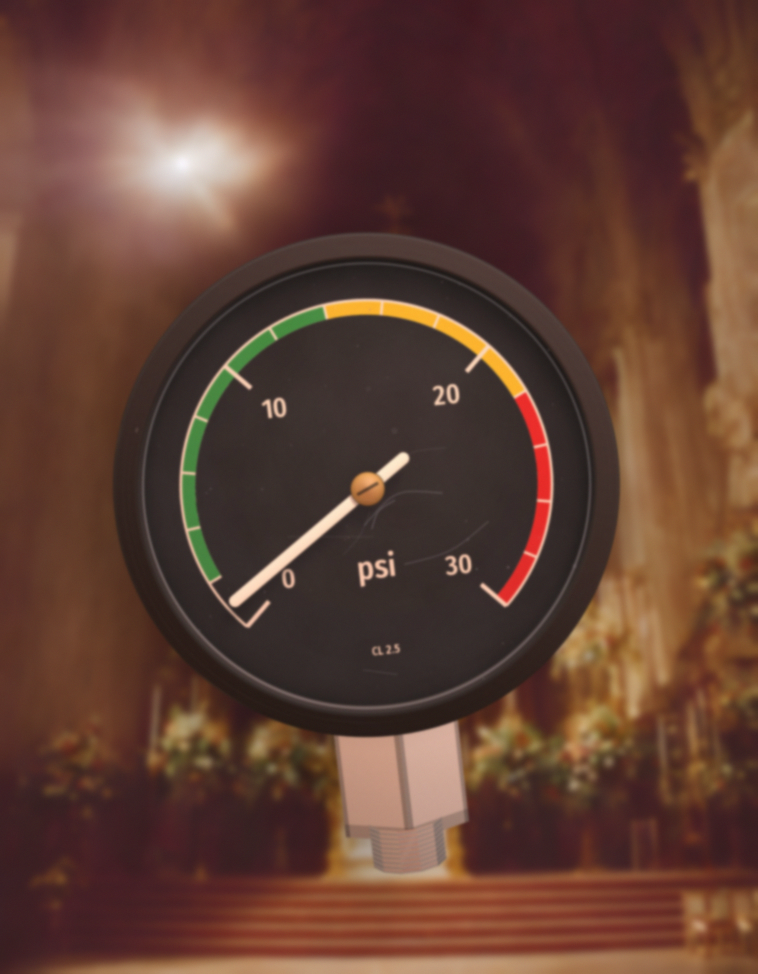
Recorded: 1 psi
